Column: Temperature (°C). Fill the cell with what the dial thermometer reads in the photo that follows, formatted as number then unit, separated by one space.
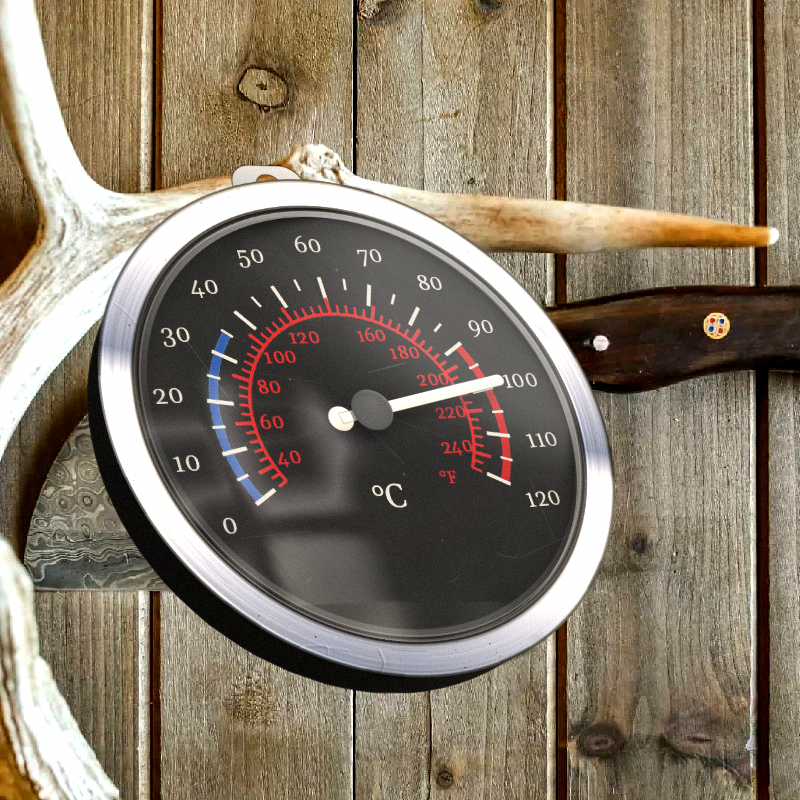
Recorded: 100 °C
